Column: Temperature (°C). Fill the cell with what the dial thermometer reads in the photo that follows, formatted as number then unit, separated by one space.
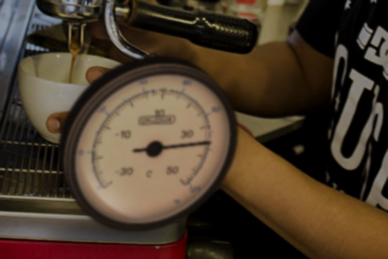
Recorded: 35 °C
